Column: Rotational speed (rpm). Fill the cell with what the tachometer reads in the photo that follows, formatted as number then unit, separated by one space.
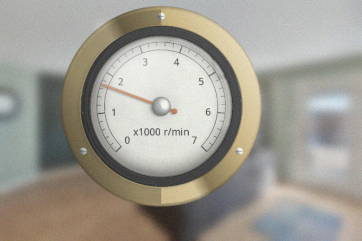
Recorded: 1700 rpm
